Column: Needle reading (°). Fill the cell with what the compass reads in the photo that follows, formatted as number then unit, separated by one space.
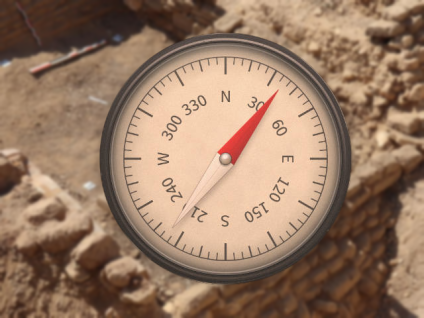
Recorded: 37.5 °
